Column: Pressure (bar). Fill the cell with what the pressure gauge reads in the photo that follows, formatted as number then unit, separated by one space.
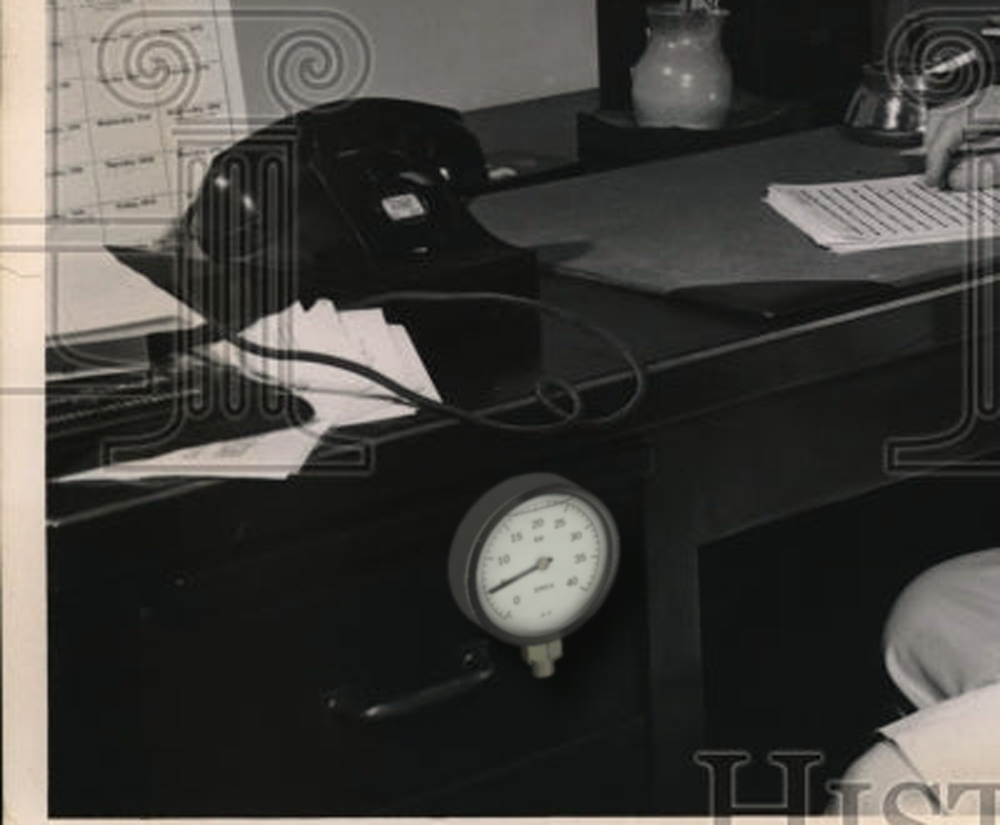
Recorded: 5 bar
